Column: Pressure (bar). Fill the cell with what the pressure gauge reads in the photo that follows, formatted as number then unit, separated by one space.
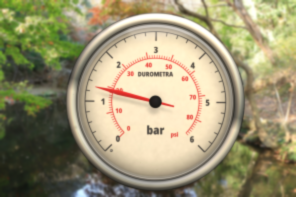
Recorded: 1.3 bar
